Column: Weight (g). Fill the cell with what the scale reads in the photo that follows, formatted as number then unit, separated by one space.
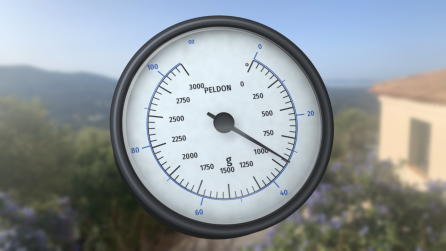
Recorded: 950 g
